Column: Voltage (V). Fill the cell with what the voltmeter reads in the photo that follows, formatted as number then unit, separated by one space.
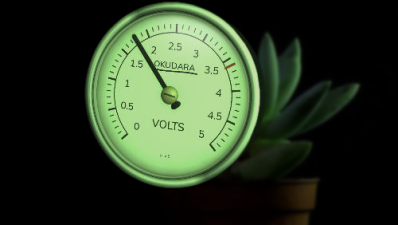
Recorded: 1.8 V
